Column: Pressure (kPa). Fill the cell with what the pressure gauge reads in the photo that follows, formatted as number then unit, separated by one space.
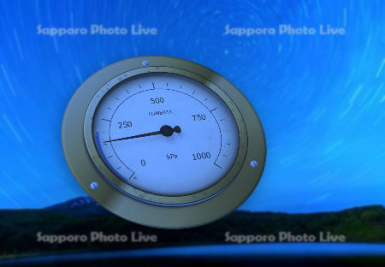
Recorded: 150 kPa
